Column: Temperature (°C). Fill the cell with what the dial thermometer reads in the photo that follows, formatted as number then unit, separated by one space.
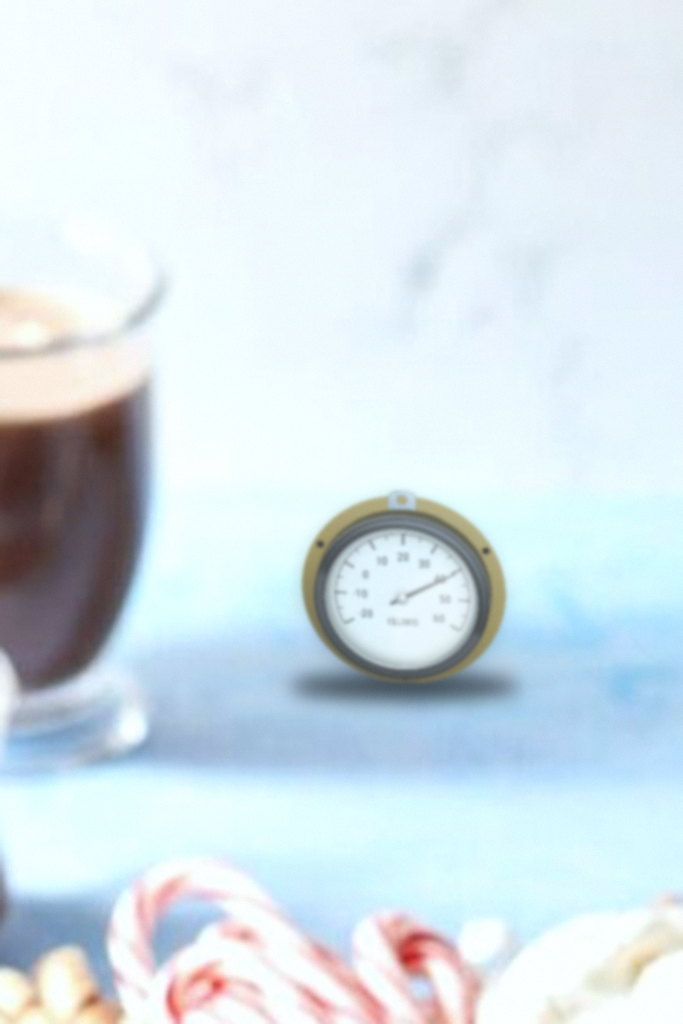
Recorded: 40 °C
